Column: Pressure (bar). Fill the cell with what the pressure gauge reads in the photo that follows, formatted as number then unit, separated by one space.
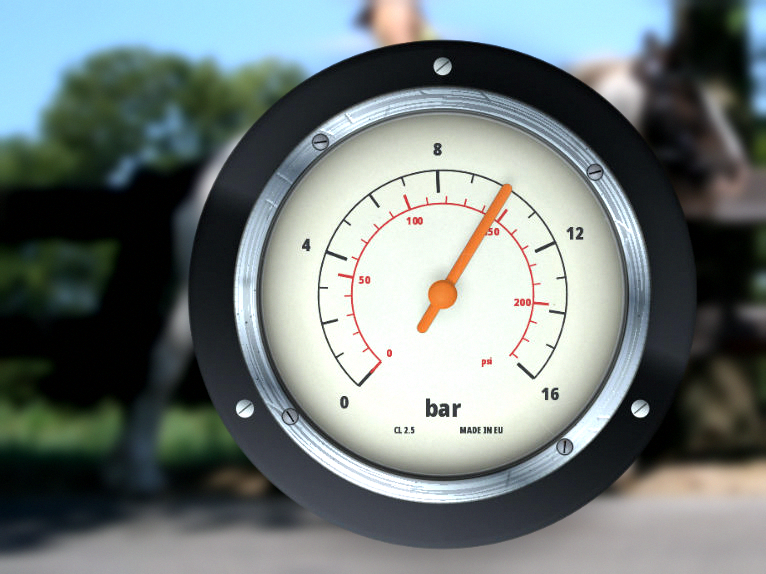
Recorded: 10 bar
